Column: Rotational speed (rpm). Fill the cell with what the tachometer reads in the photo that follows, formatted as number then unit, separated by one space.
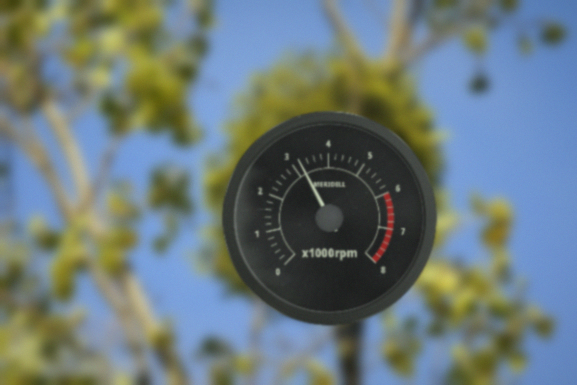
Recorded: 3200 rpm
